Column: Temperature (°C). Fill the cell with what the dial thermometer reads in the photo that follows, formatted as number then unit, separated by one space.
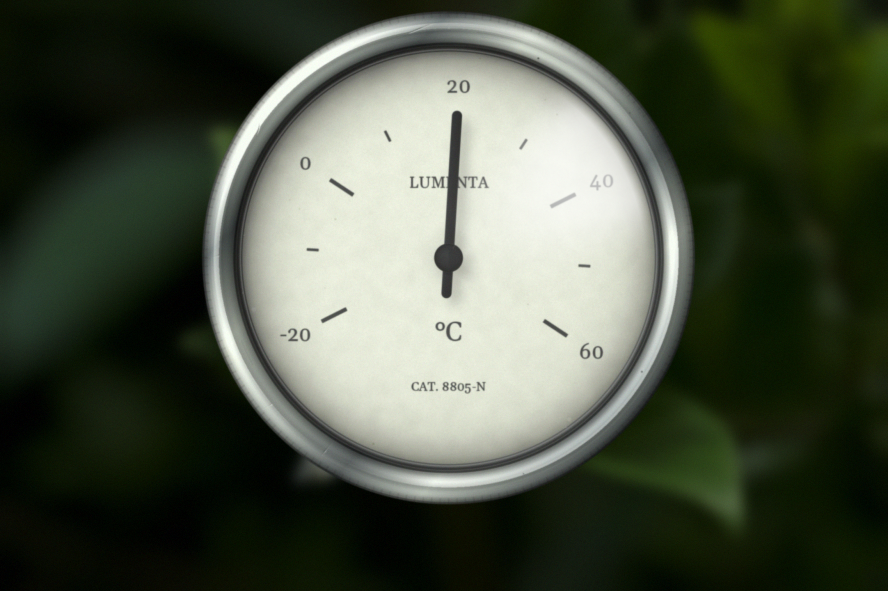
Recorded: 20 °C
